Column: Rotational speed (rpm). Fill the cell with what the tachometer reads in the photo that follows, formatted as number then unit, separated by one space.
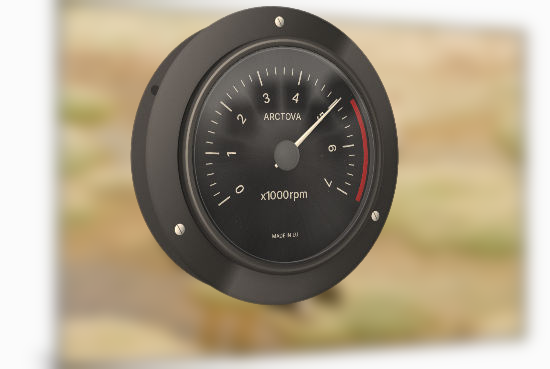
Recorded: 5000 rpm
